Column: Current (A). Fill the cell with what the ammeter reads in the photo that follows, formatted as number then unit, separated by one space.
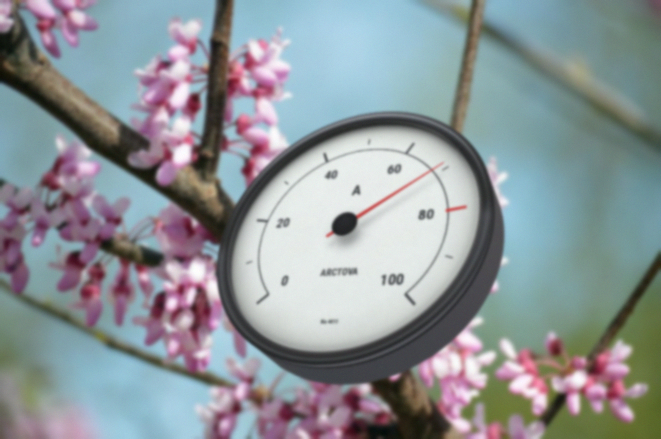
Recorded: 70 A
